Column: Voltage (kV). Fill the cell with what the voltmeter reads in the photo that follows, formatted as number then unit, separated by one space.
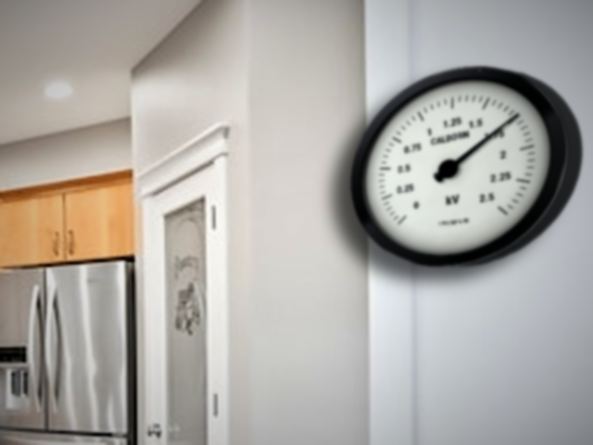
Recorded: 1.75 kV
